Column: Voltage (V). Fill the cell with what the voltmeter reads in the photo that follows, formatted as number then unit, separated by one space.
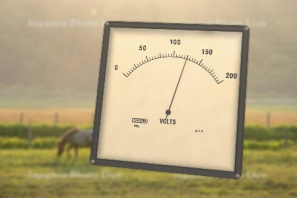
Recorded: 125 V
